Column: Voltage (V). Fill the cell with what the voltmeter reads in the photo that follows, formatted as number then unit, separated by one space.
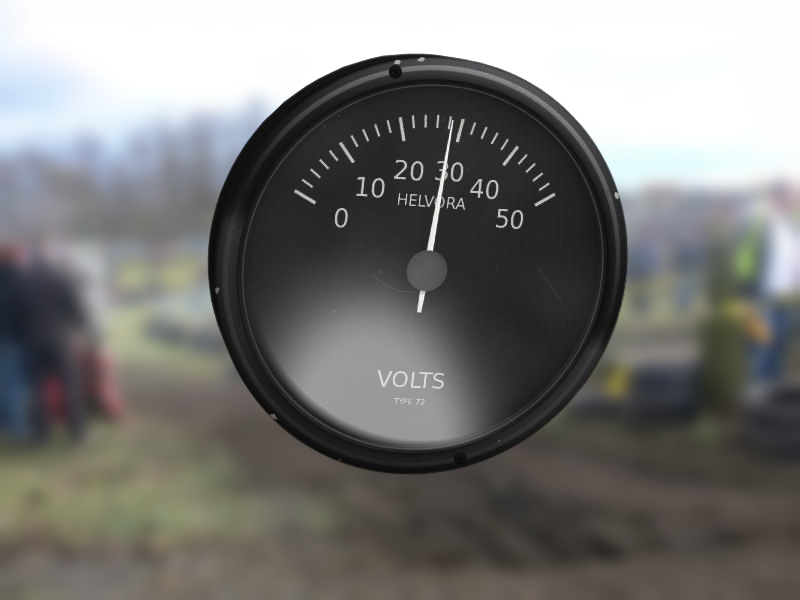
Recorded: 28 V
